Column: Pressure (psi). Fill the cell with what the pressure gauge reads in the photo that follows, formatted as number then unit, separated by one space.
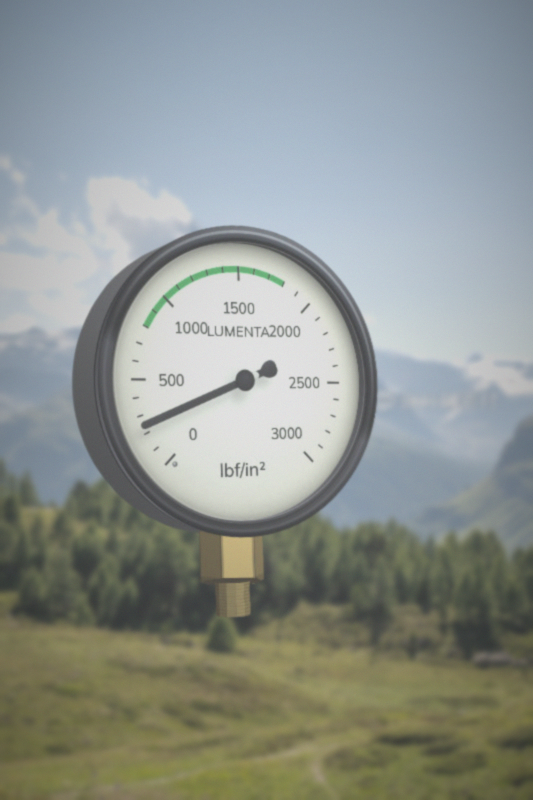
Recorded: 250 psi
